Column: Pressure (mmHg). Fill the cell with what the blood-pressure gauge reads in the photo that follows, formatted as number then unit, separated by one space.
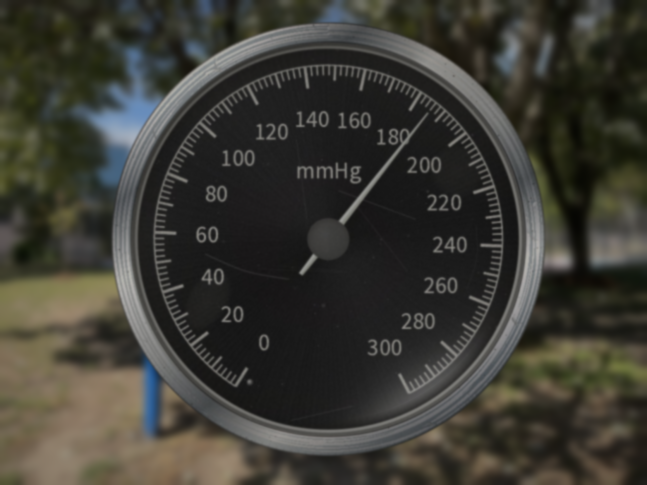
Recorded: 186 mmHg
